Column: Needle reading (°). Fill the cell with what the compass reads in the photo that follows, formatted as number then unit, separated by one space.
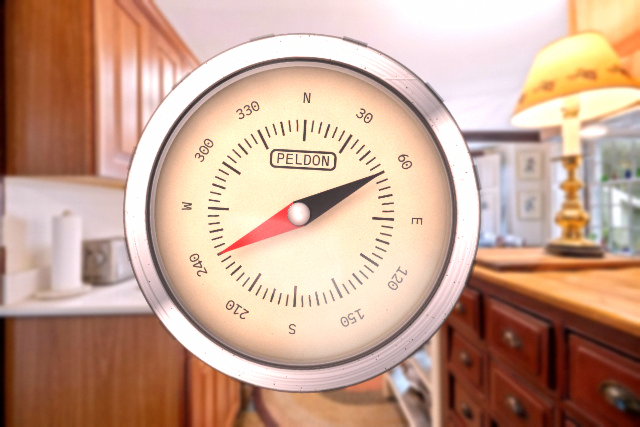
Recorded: 240 °
